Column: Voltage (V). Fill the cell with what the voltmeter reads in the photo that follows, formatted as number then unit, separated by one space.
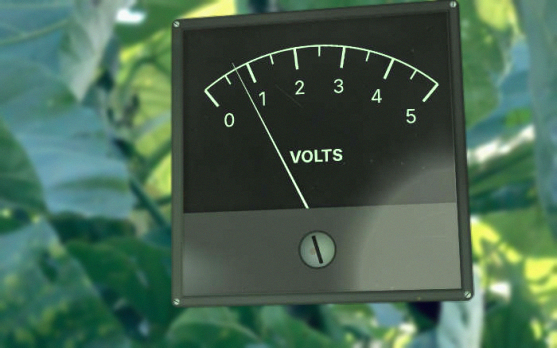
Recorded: 0.75 V
